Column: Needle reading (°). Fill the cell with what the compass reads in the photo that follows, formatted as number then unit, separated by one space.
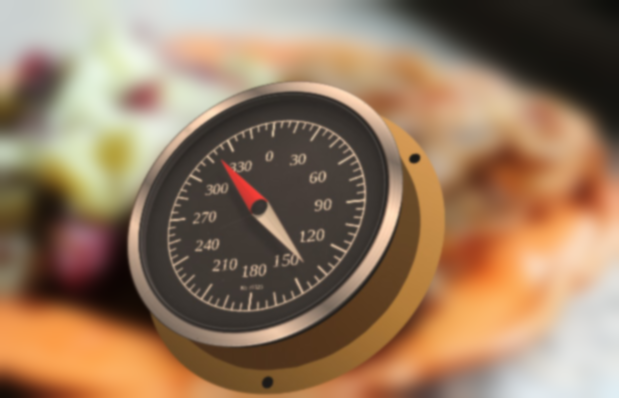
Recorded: 320 °
